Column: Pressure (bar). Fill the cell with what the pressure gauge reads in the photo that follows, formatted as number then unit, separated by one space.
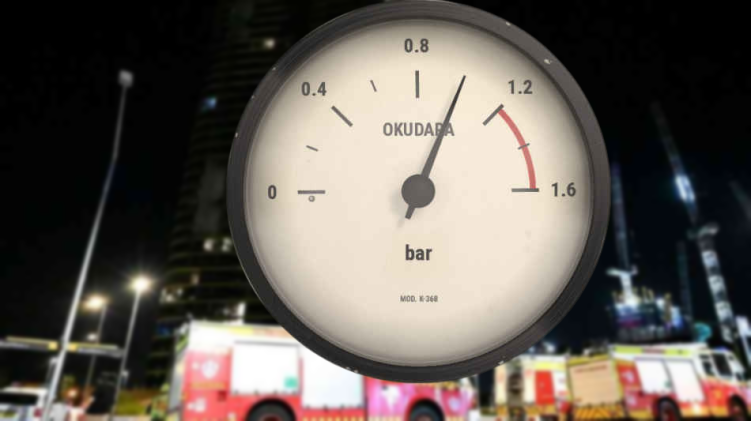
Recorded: 1 bar
